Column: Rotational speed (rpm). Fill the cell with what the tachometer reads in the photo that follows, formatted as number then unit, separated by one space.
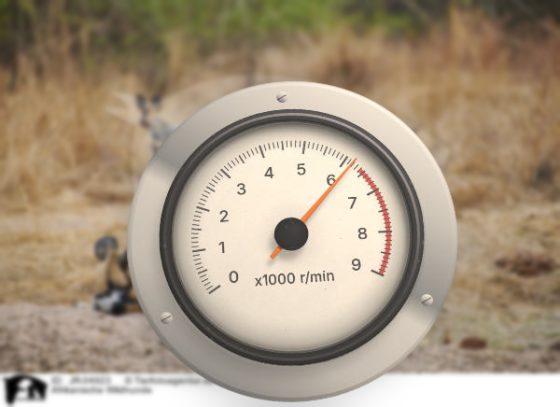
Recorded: 6200 rpm
